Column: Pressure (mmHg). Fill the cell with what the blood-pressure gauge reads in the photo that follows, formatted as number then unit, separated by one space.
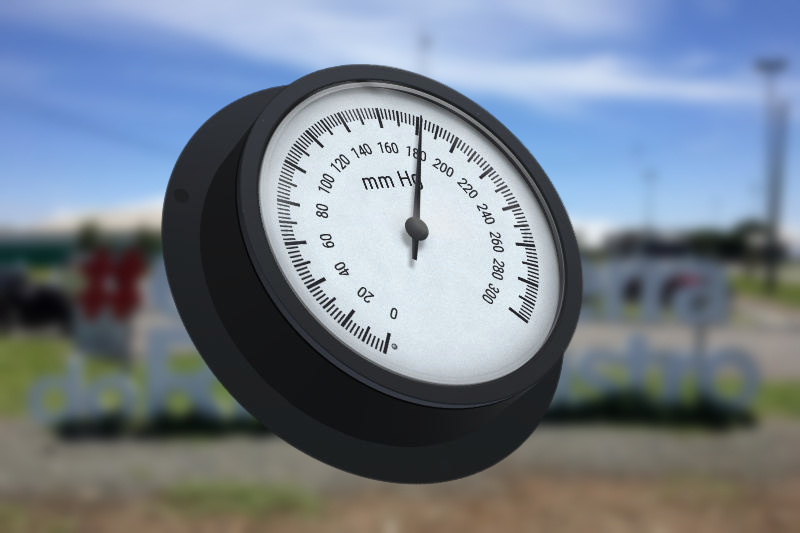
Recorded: 180 mmHg
